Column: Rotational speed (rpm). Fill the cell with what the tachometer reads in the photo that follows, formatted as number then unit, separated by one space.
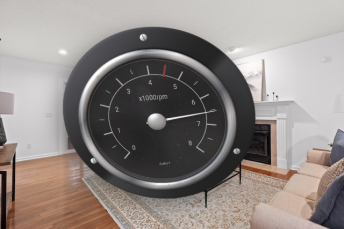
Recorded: 6500 rpm
